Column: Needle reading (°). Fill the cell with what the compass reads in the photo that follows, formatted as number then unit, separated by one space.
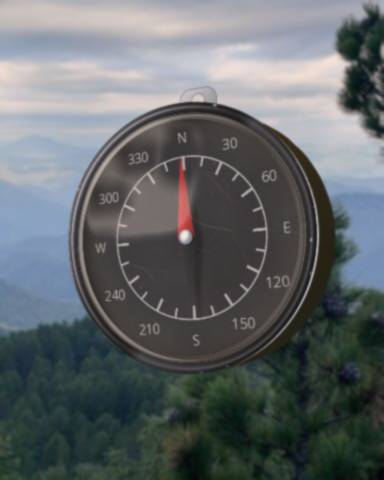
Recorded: 0 °
